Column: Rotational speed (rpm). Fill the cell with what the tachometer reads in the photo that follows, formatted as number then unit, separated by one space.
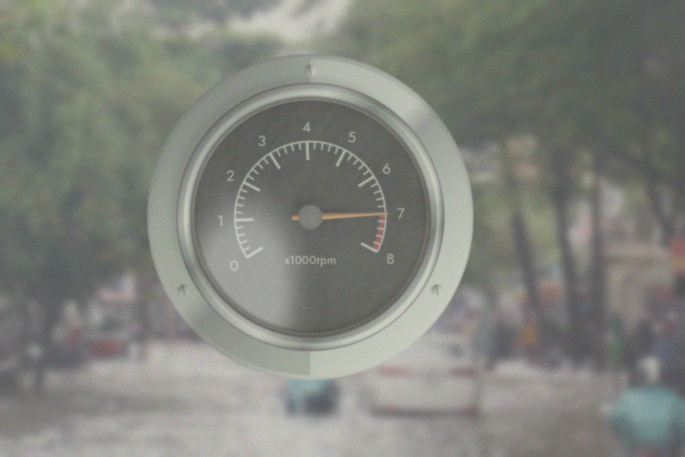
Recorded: 7000 rpm
